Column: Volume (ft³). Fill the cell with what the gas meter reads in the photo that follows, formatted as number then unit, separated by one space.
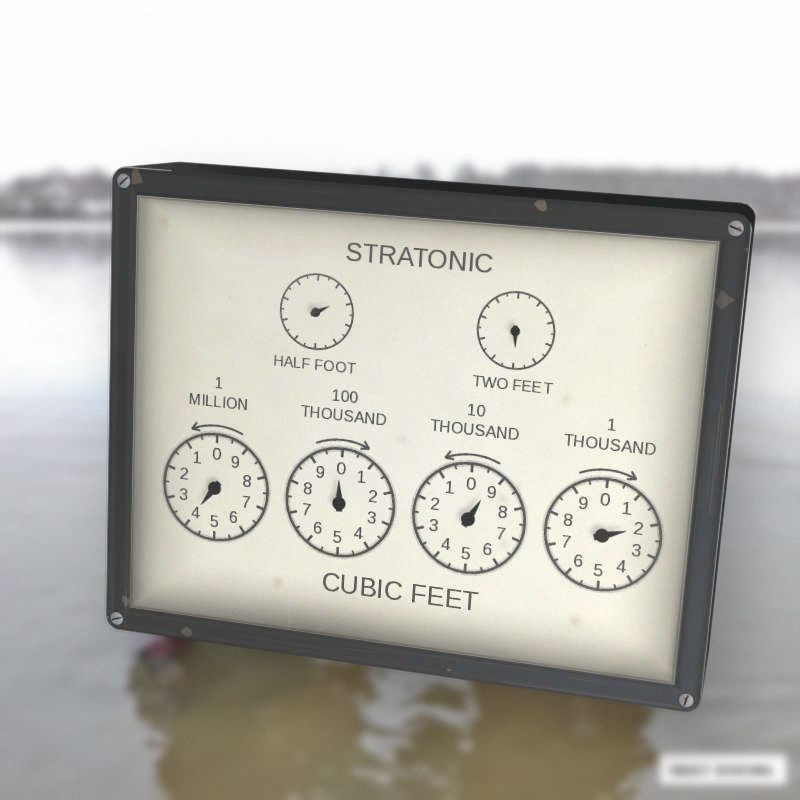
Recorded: 399200 ft³
